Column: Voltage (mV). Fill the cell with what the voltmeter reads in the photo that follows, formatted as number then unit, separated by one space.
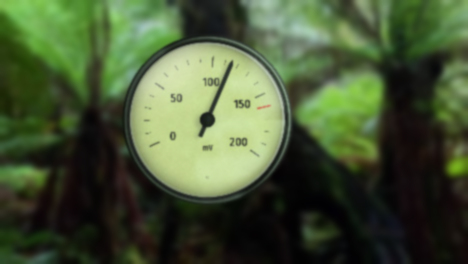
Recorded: 115 mV
